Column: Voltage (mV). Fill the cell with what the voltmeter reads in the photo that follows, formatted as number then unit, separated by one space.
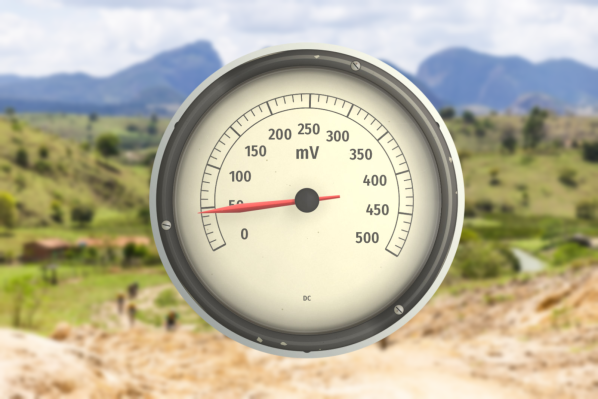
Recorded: 45 mV
